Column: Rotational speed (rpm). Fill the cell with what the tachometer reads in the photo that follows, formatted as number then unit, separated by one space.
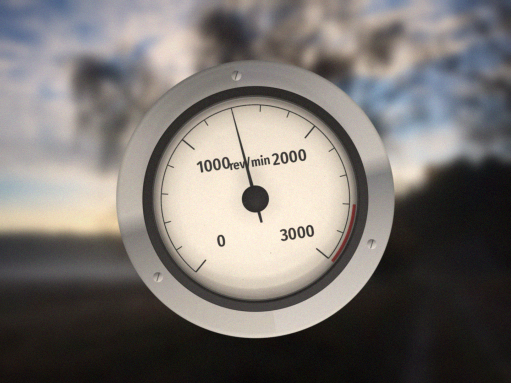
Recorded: 1400 rpm
